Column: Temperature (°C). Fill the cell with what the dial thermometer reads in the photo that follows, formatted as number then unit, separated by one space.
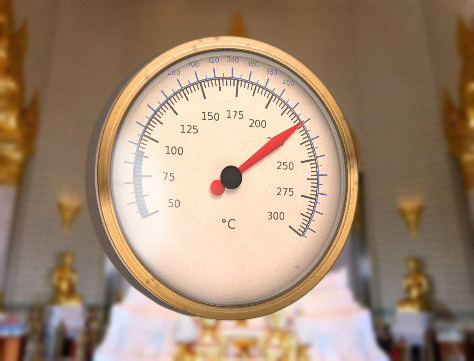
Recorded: 225 °C
